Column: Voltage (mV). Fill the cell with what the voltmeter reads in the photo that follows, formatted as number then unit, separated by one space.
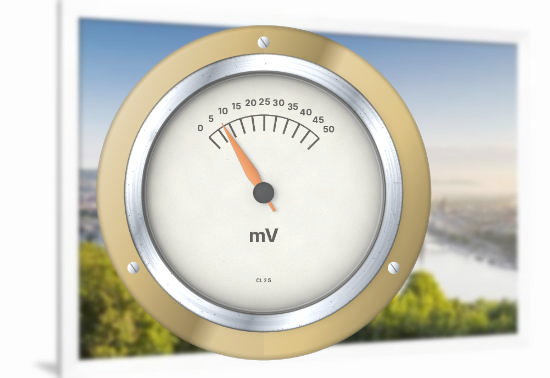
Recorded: 7.5 mV
